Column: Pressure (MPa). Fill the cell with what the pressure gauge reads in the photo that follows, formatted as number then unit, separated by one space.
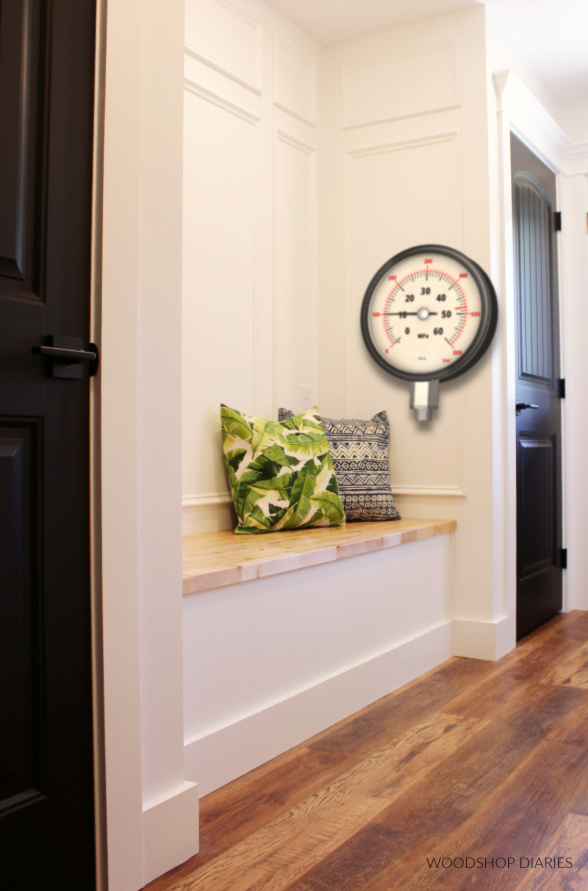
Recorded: 10 MPa
